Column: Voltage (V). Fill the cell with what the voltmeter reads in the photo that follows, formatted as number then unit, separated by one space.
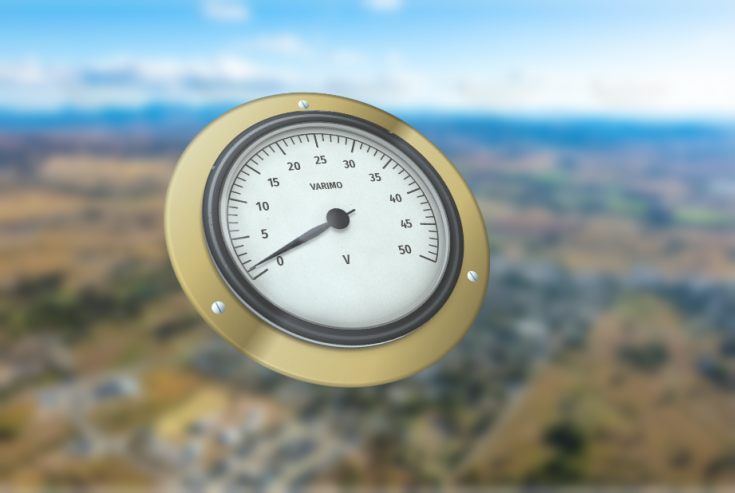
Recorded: 1 V
